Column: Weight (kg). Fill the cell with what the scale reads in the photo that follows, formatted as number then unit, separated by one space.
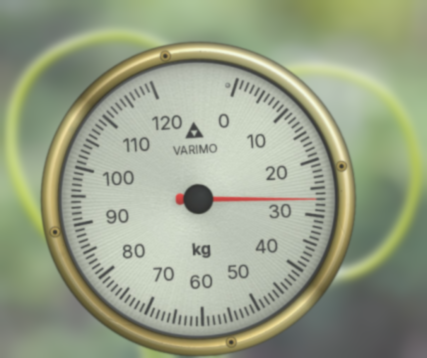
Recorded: 27 kg
